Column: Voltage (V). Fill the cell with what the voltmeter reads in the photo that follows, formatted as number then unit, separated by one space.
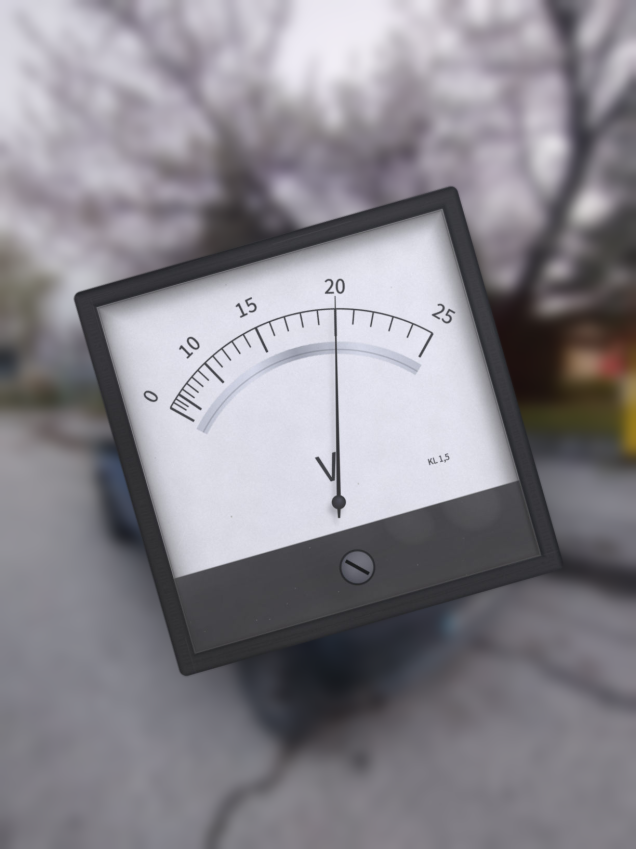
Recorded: 20 V
